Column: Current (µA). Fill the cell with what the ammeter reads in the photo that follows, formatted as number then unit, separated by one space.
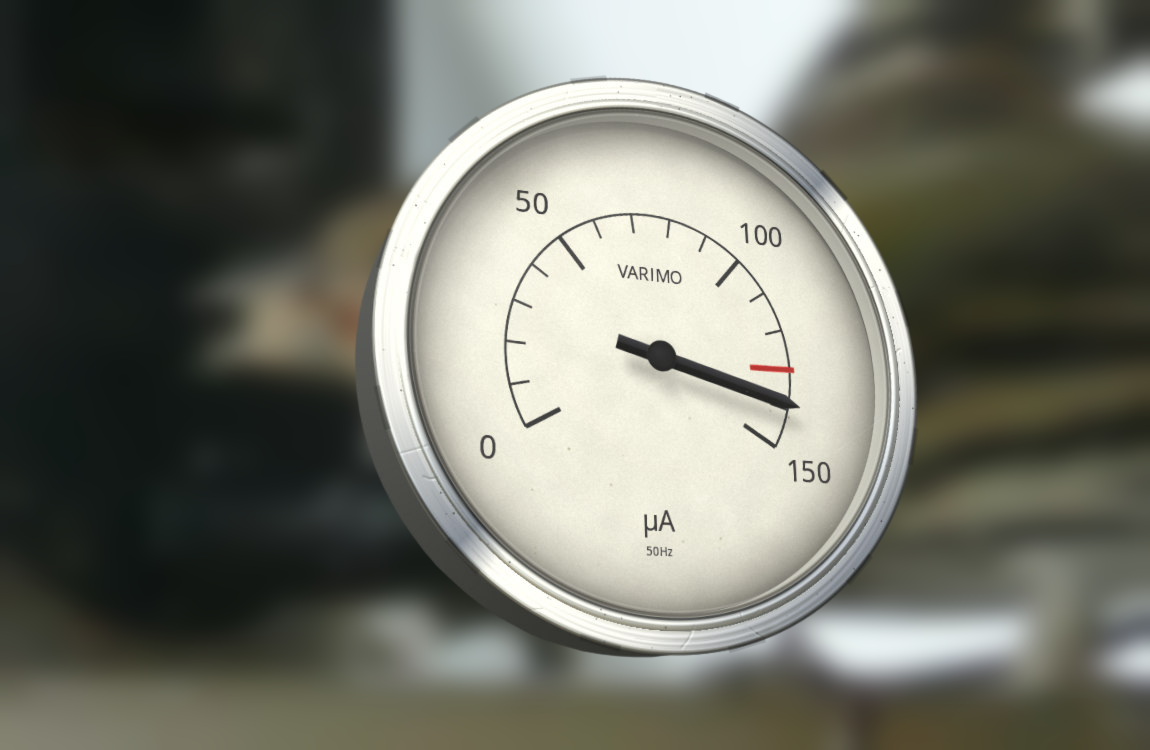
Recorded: 140 µA
